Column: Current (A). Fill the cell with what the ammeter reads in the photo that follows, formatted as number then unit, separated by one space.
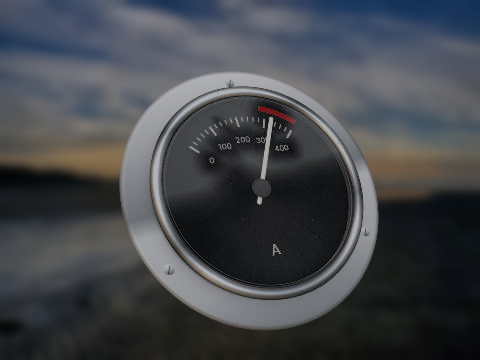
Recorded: 320 A
